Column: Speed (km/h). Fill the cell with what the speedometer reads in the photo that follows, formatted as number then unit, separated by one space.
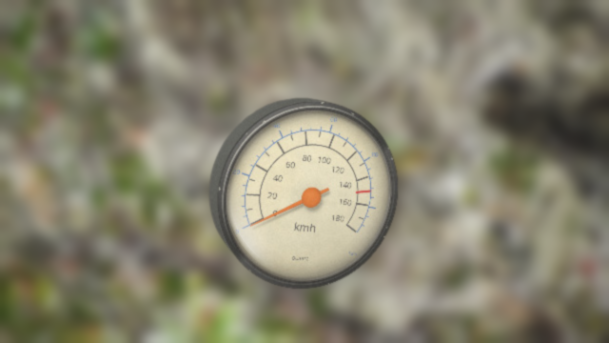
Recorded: 0 km/h
